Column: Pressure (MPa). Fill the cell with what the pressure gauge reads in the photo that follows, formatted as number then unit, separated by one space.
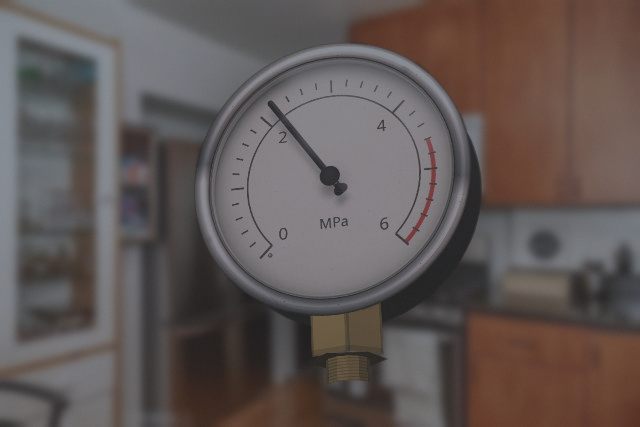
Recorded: 2.2 MPa
